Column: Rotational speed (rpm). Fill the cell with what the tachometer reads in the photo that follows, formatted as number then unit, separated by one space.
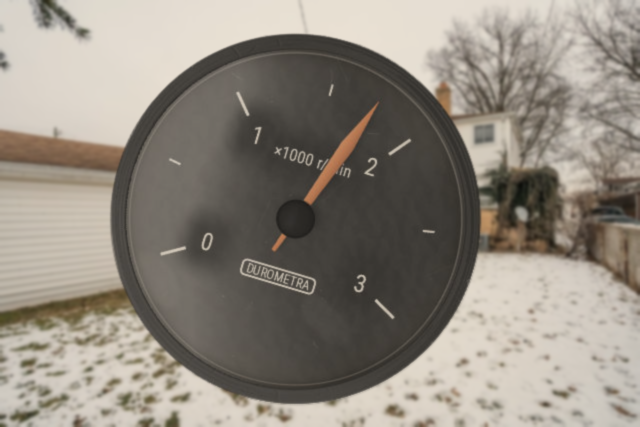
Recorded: 1750 rpm
